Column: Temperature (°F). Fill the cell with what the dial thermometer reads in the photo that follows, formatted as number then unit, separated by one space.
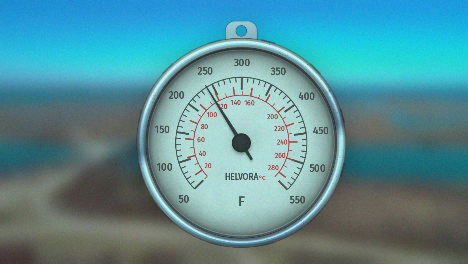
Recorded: 240 °F
